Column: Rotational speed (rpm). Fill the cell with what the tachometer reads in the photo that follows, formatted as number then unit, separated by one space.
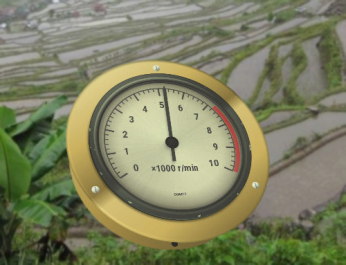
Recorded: 5200 rpm
